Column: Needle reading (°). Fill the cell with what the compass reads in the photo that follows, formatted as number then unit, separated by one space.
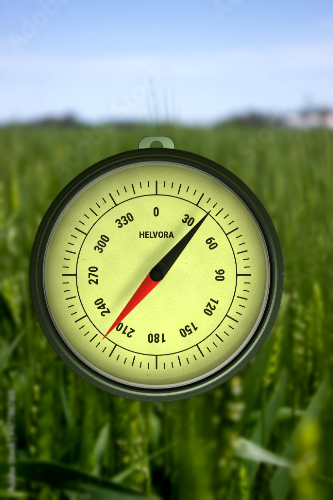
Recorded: 220 °
